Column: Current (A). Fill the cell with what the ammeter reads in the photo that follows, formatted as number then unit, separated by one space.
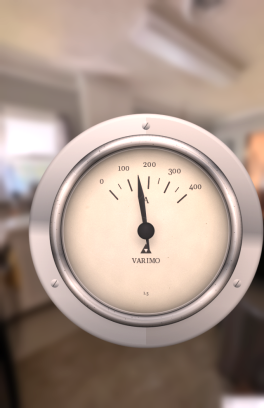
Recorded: 150 A
